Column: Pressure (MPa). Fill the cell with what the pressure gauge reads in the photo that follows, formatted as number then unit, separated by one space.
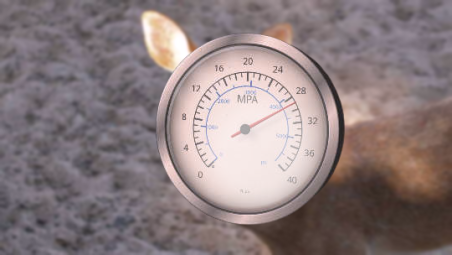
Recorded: 29 MPa
